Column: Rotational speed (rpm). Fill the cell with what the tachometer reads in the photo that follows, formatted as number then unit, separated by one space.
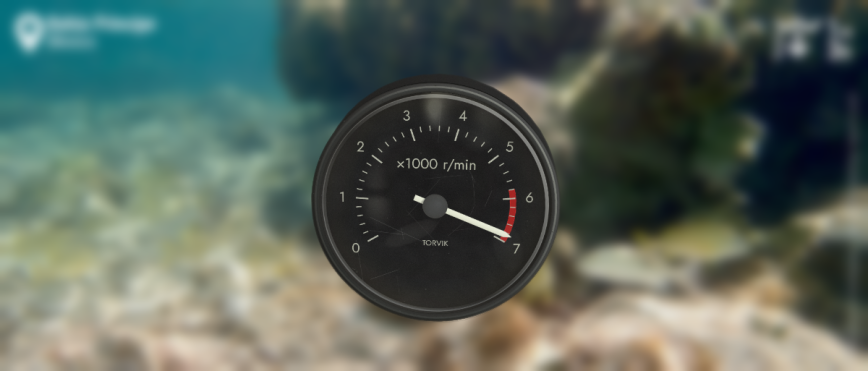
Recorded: 6800 rpm
